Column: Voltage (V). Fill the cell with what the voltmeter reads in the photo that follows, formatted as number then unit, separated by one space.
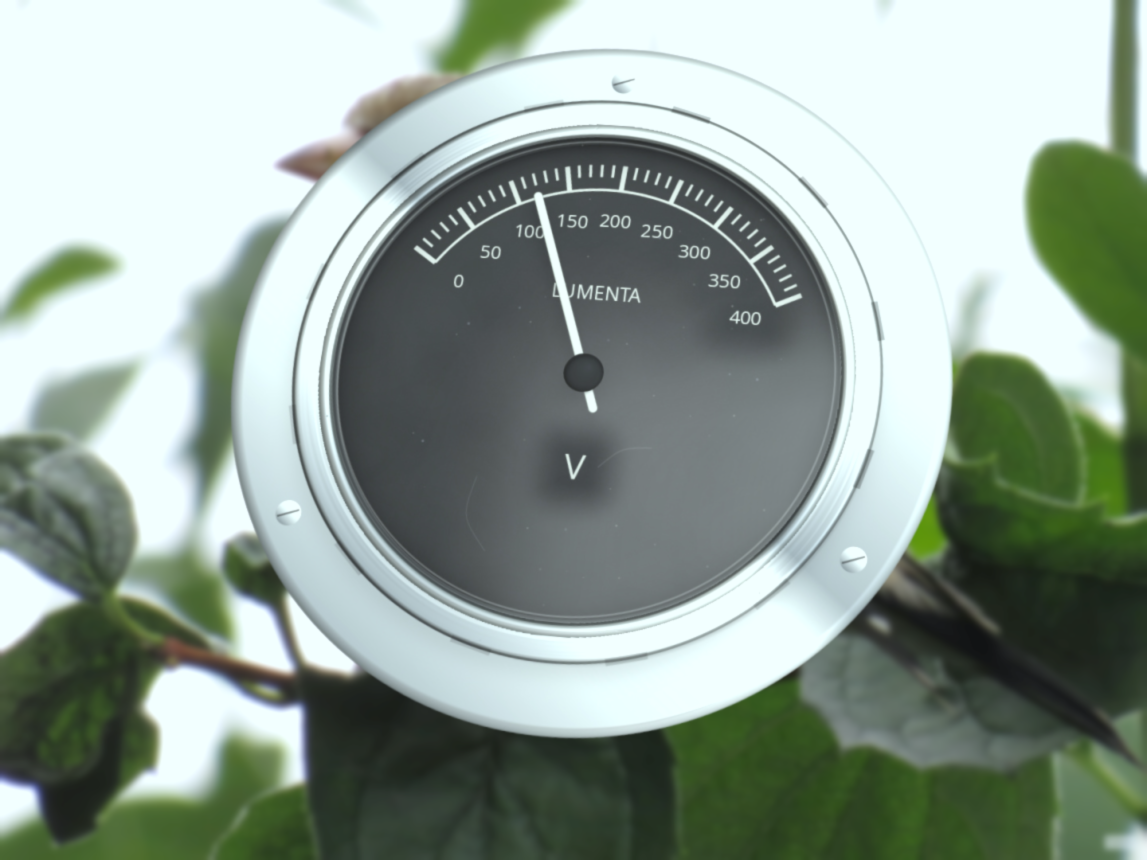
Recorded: 120 V
